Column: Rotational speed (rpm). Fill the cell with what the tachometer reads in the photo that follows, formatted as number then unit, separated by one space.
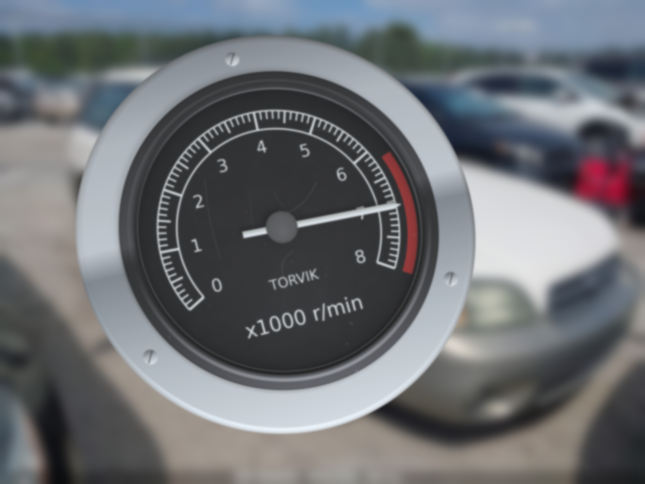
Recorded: 7000 rpm
